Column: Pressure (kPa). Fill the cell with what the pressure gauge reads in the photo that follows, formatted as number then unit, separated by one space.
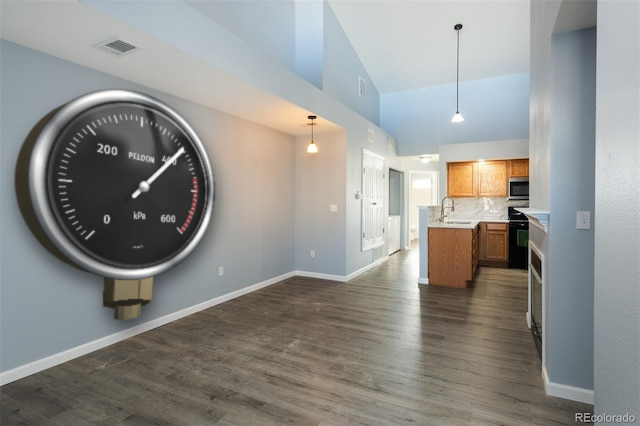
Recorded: 400 kPa
